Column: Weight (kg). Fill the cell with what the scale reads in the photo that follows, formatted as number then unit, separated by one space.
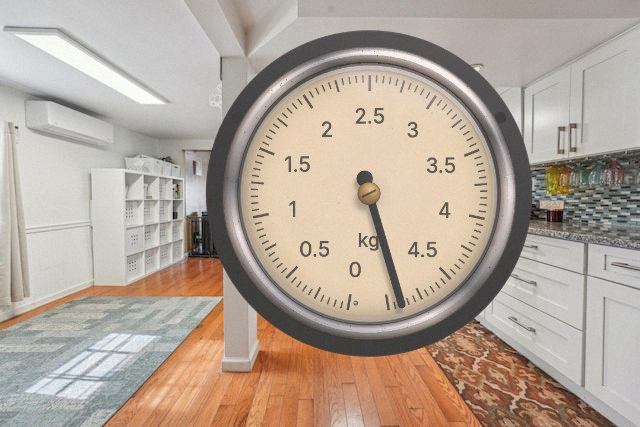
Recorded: 4.9 kg
